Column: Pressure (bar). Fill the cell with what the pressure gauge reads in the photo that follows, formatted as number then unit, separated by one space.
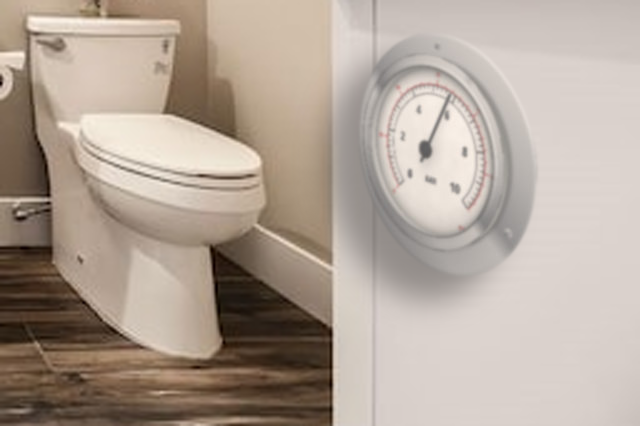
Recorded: 6 bar
